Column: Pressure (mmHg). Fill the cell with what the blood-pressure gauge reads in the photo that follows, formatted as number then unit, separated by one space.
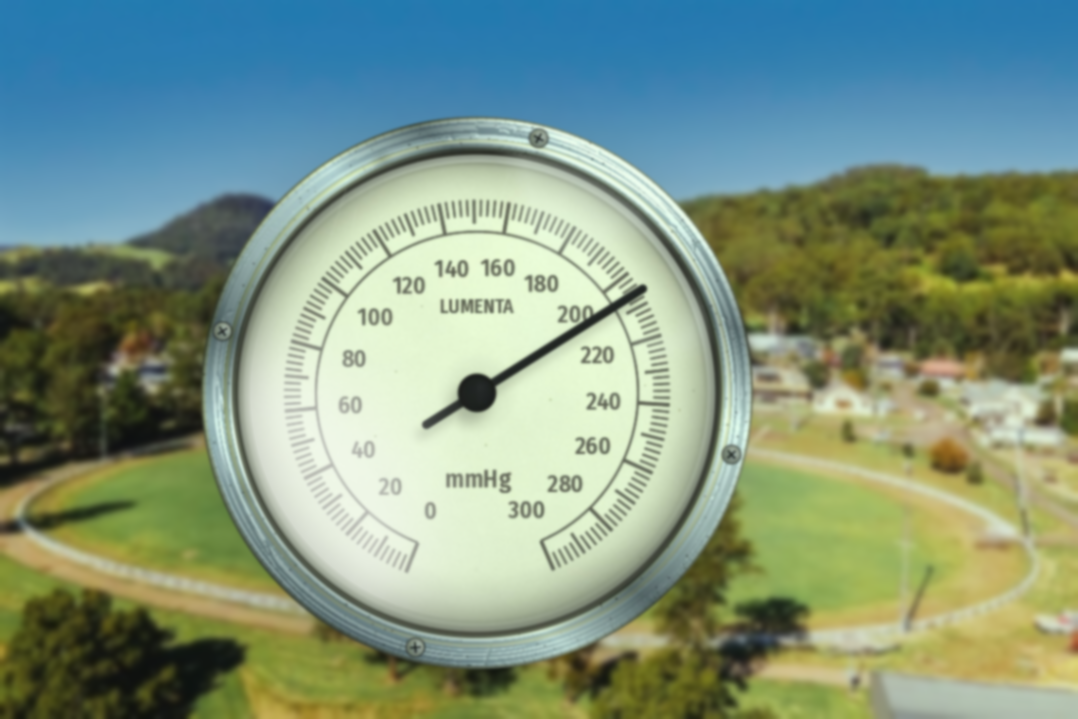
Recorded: 206 mmHg
